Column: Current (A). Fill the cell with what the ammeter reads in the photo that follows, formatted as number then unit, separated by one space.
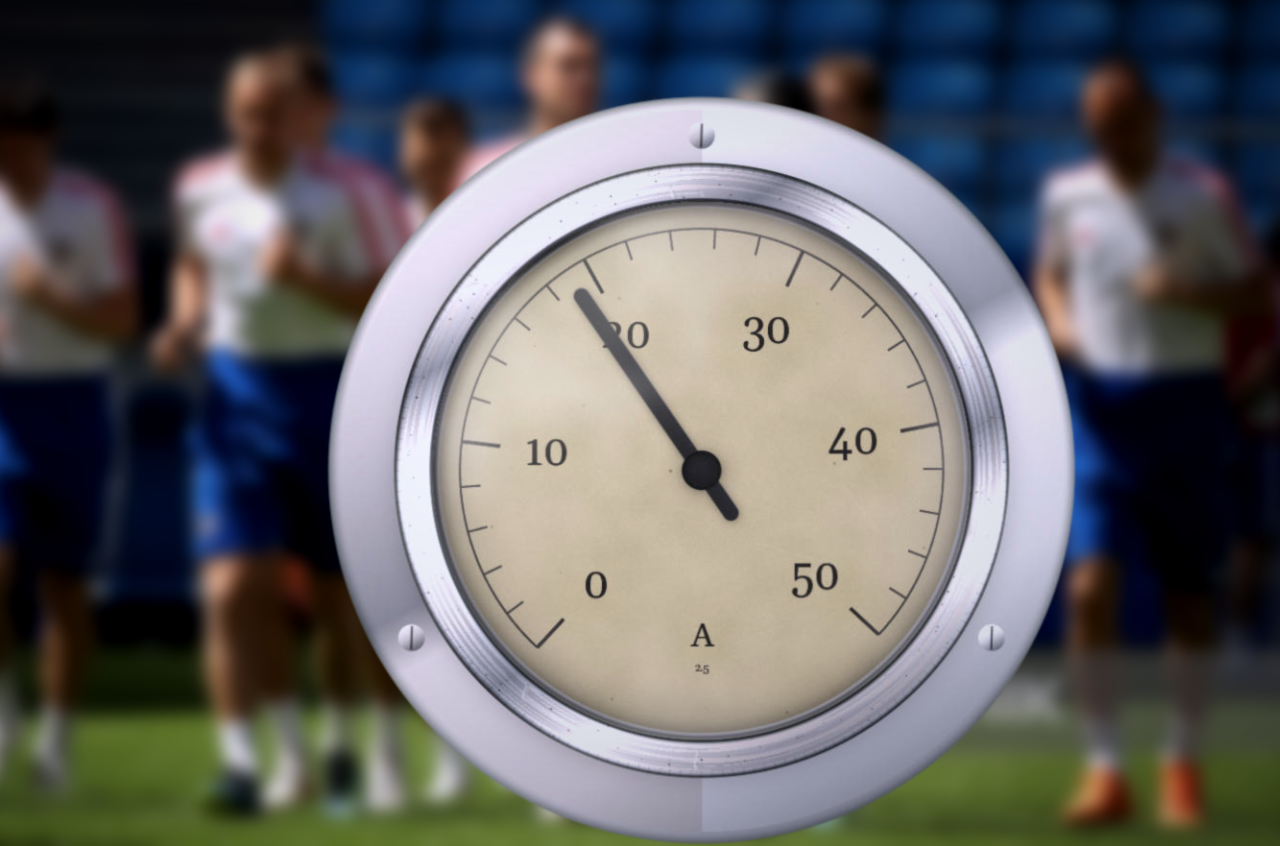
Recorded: 19 A
